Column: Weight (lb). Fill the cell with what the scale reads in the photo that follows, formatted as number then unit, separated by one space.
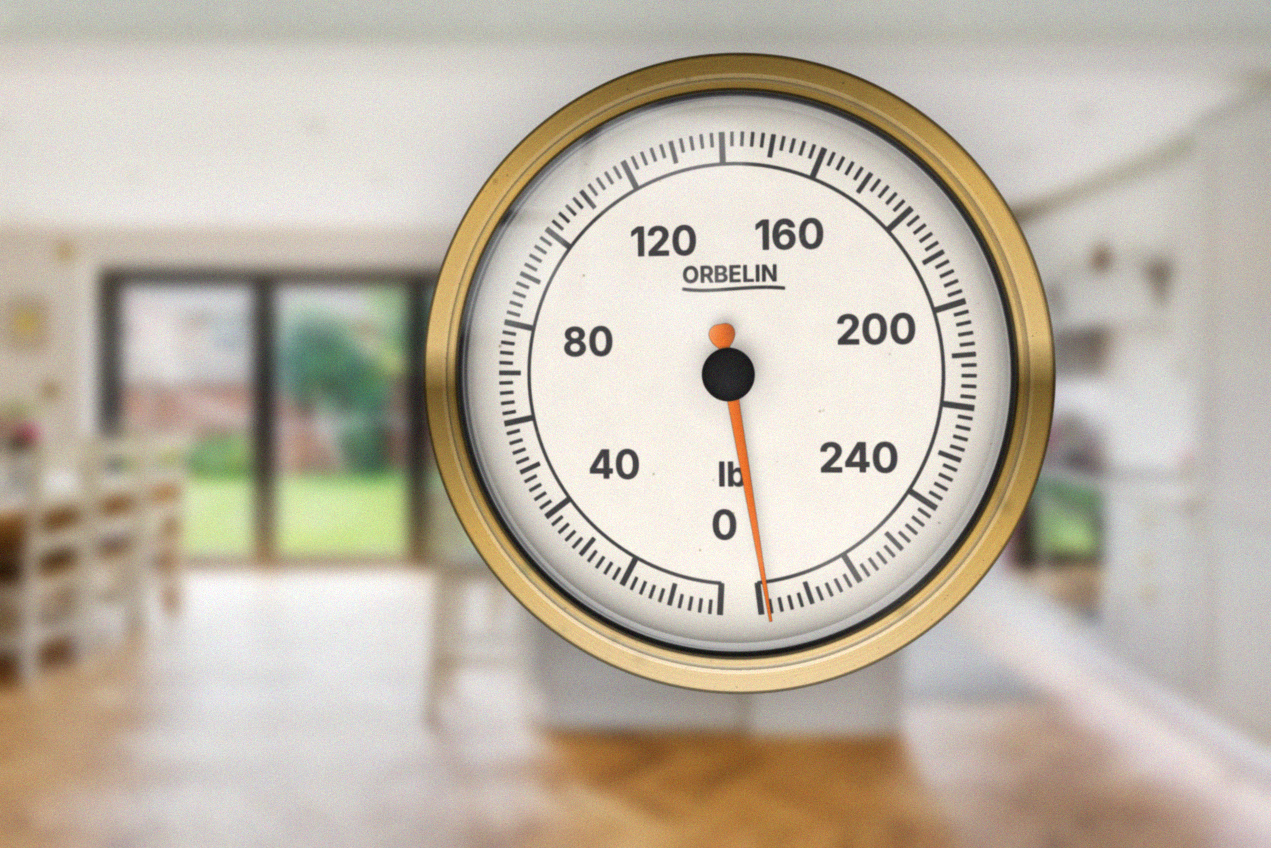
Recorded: 278 lb
